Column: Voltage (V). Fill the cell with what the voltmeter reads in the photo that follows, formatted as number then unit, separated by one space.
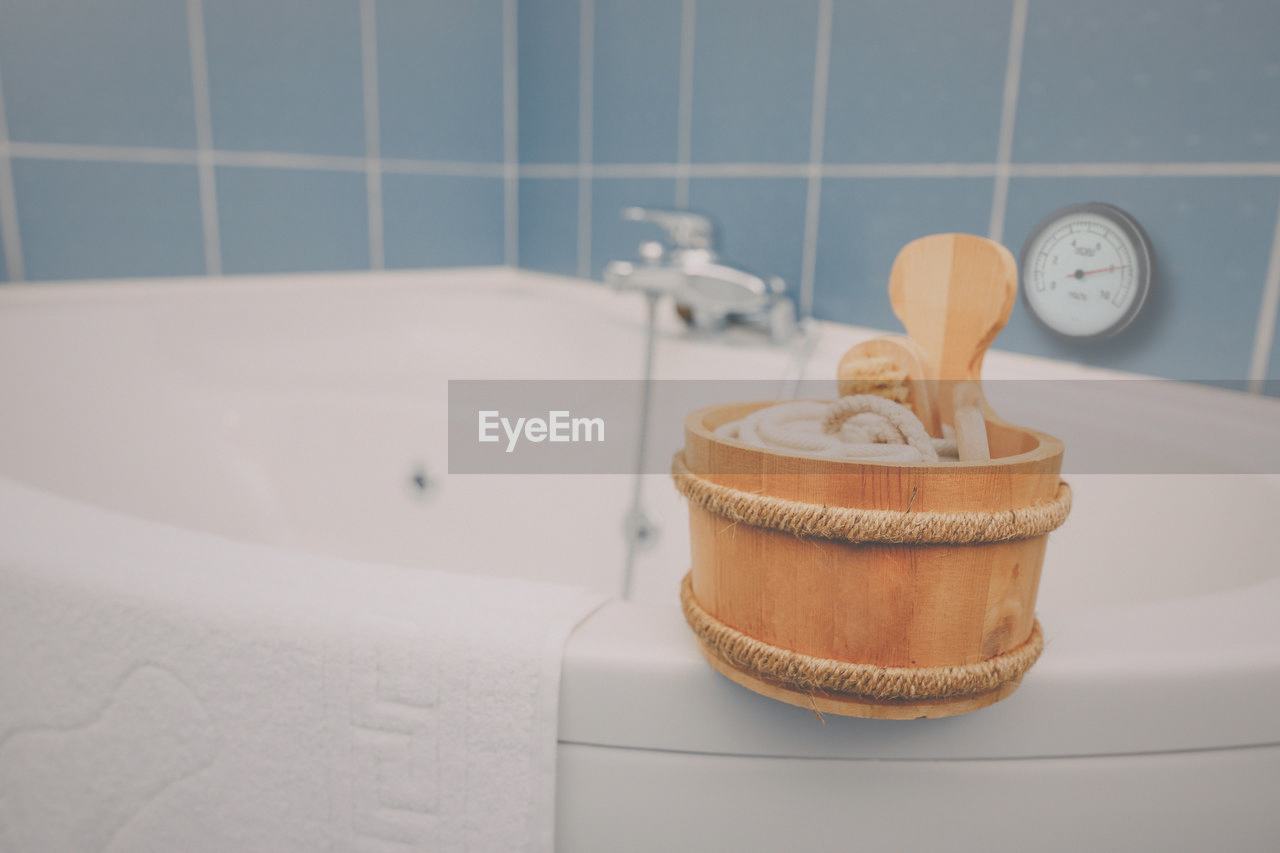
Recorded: 8 V
